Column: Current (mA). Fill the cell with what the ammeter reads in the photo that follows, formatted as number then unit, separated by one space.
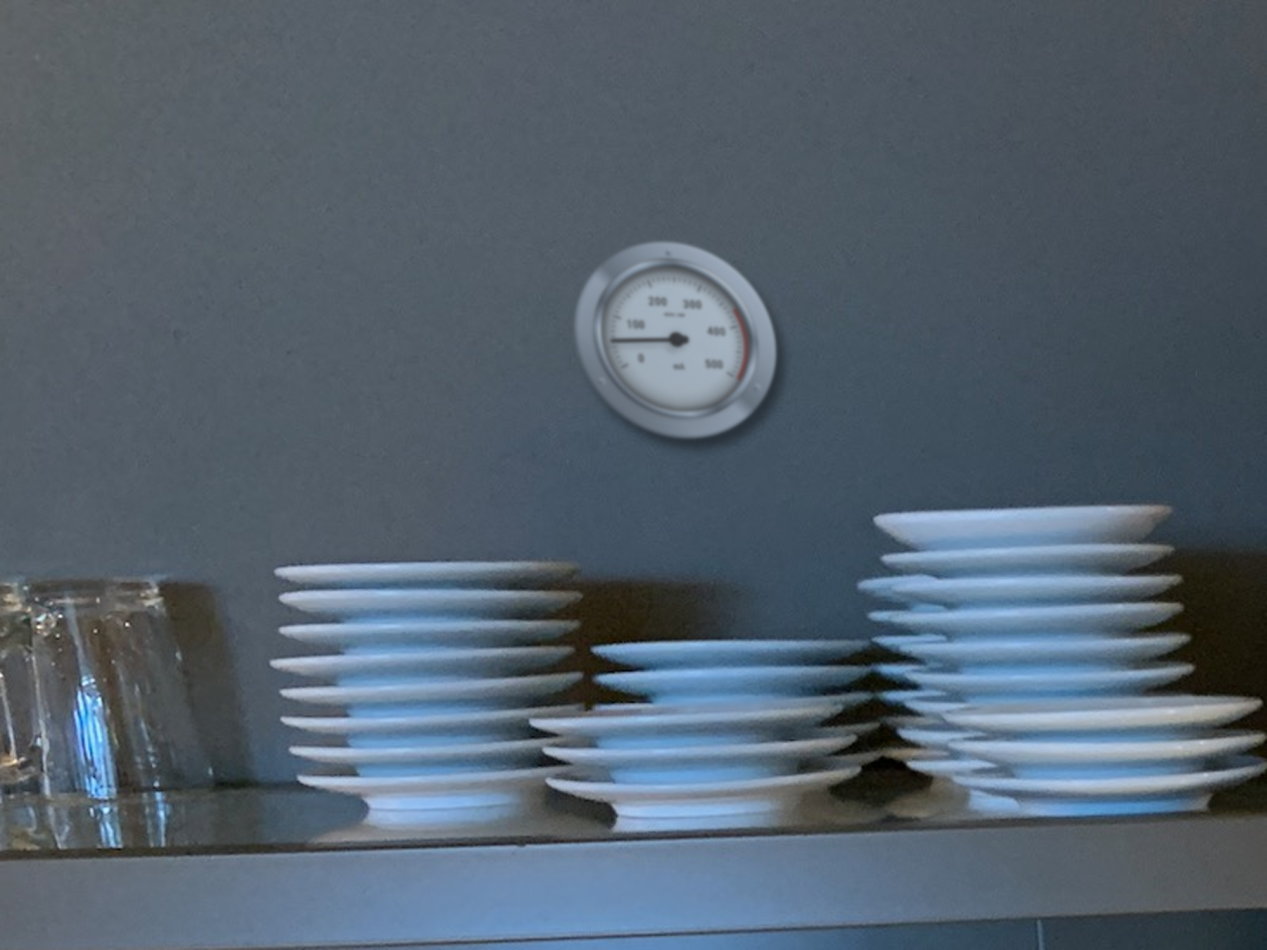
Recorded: 50 mA
